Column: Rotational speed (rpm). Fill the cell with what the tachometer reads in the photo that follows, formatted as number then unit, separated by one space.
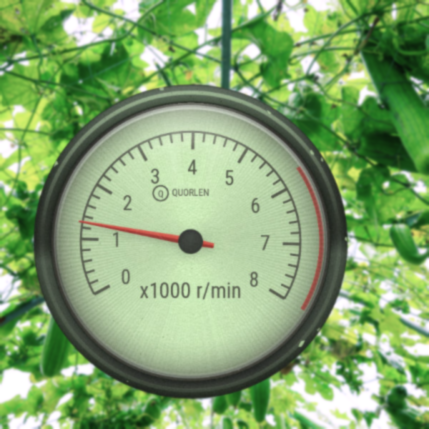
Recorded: 1300 rpm
